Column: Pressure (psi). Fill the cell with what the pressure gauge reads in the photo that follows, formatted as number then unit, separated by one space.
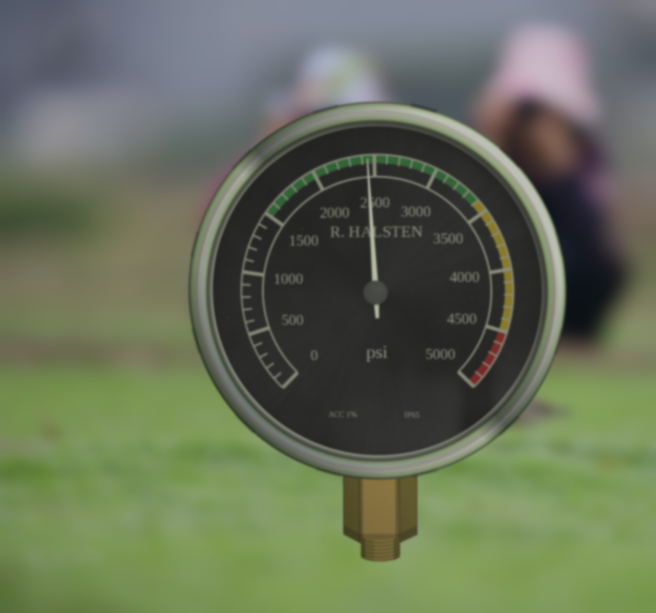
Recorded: 2450 psi
